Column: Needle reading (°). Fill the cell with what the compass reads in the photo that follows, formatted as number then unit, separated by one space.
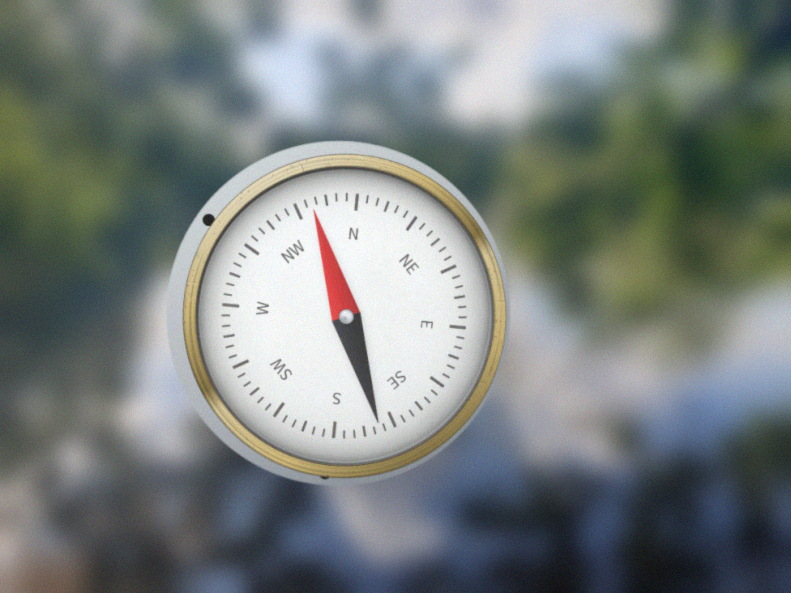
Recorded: 337.5 °
